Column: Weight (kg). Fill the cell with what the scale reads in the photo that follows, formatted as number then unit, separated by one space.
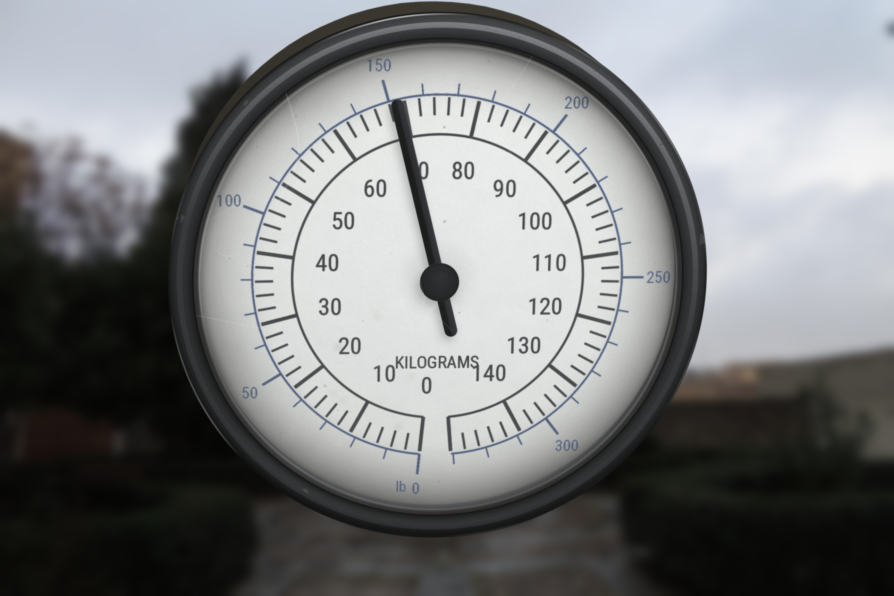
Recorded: 69 kg
